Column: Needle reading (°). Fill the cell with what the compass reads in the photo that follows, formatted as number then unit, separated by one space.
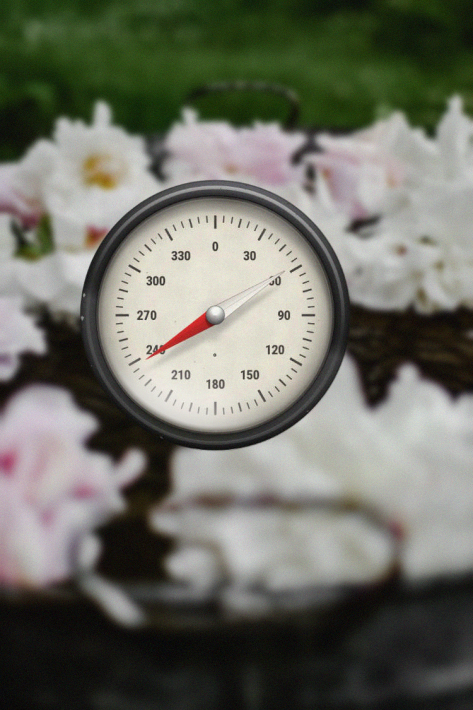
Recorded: 237.5 °
